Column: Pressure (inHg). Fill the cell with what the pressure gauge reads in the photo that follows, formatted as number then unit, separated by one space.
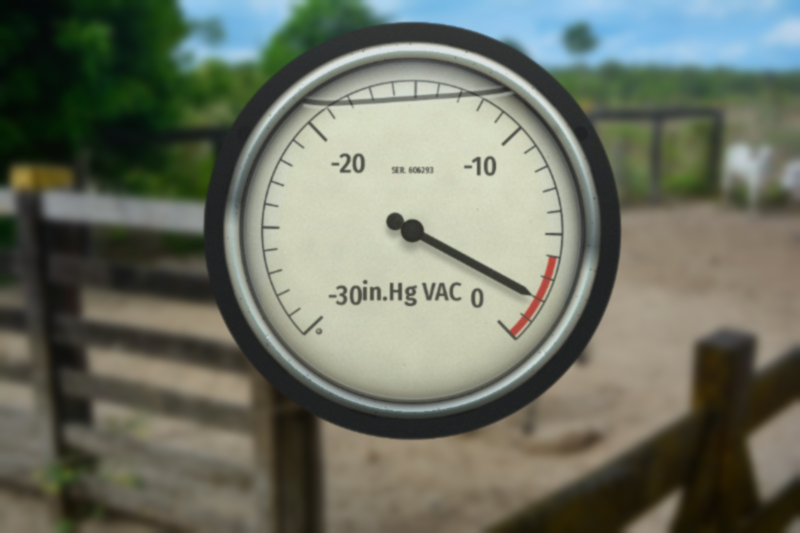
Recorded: -2 inHg
